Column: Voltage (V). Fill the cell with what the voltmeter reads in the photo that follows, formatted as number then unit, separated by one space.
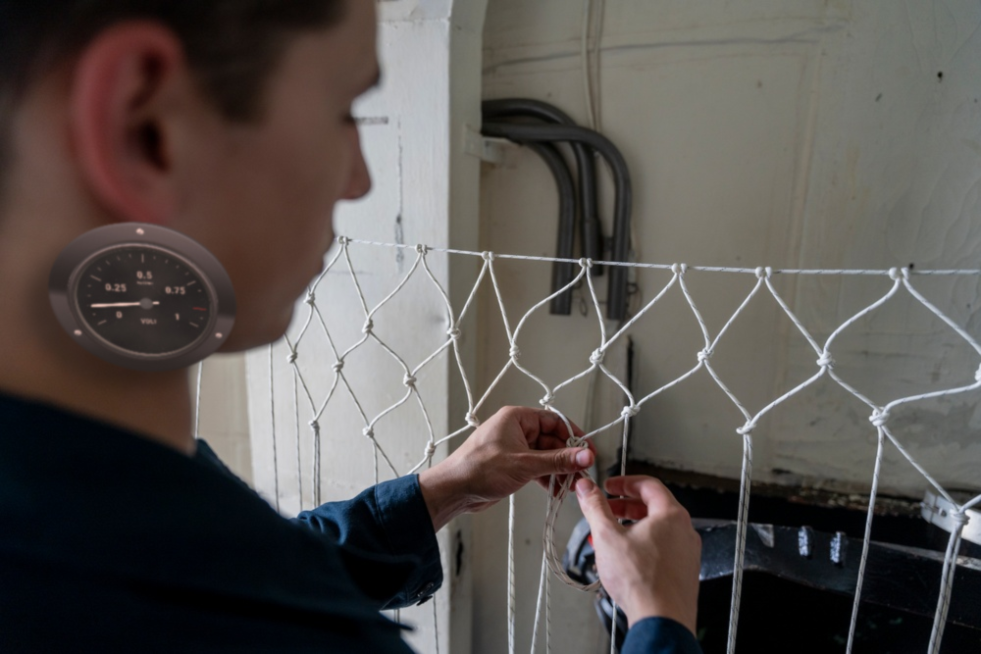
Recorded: 0.1 V
